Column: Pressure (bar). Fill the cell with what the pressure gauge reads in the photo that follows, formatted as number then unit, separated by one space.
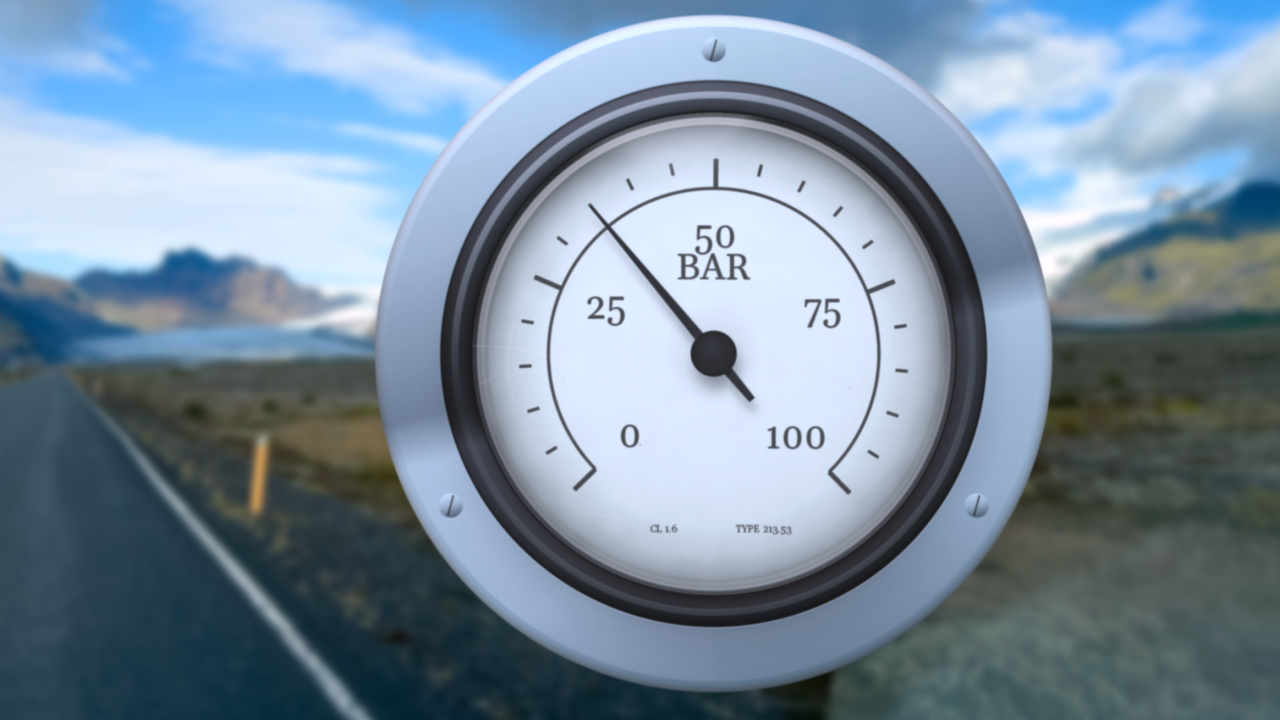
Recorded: 35 bar
